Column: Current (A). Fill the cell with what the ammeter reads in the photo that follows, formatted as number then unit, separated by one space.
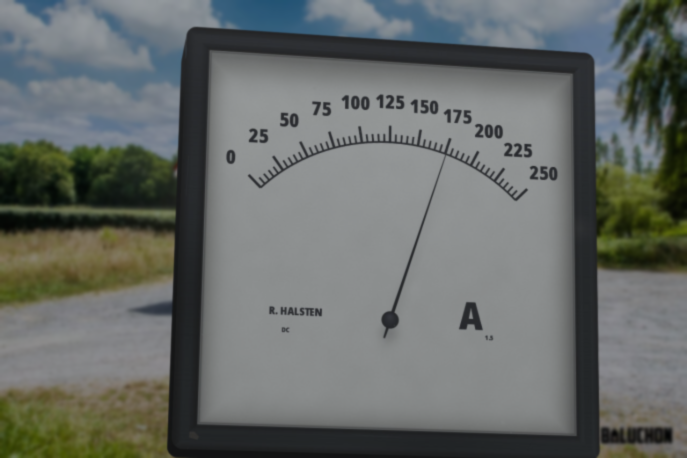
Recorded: 175 A
